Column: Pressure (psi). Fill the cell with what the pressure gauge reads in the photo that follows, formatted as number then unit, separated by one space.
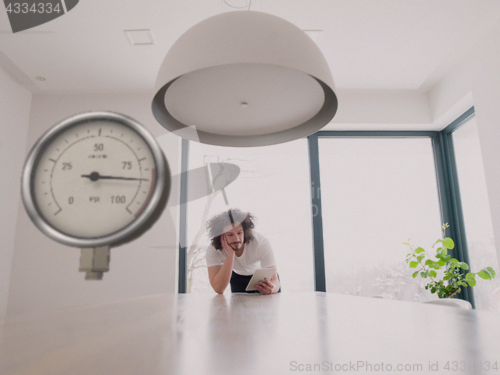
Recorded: 85 psi
